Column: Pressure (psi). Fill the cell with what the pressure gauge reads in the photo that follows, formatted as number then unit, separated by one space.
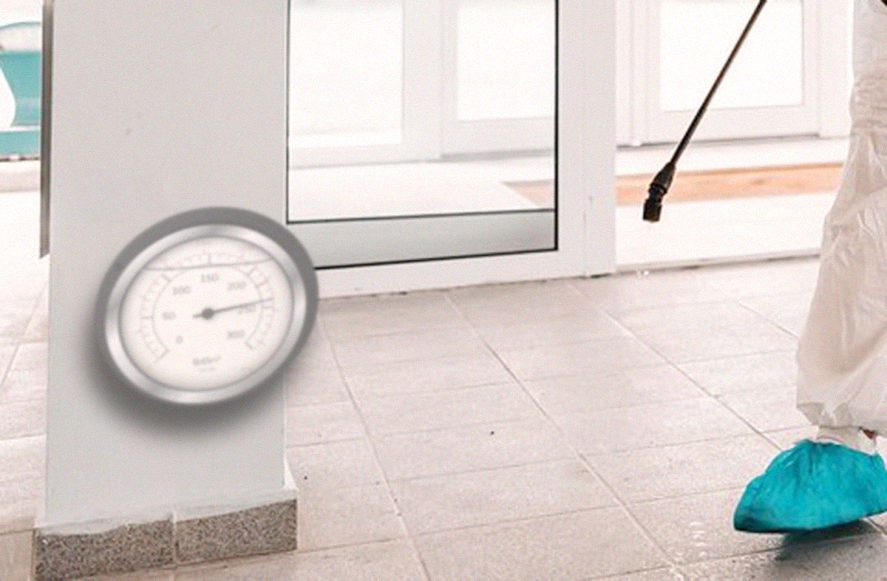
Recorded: 240 psi
